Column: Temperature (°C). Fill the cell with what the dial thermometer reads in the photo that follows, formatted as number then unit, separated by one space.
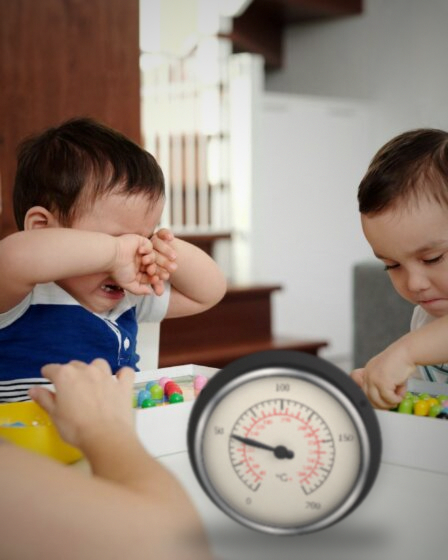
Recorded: 50 °C
